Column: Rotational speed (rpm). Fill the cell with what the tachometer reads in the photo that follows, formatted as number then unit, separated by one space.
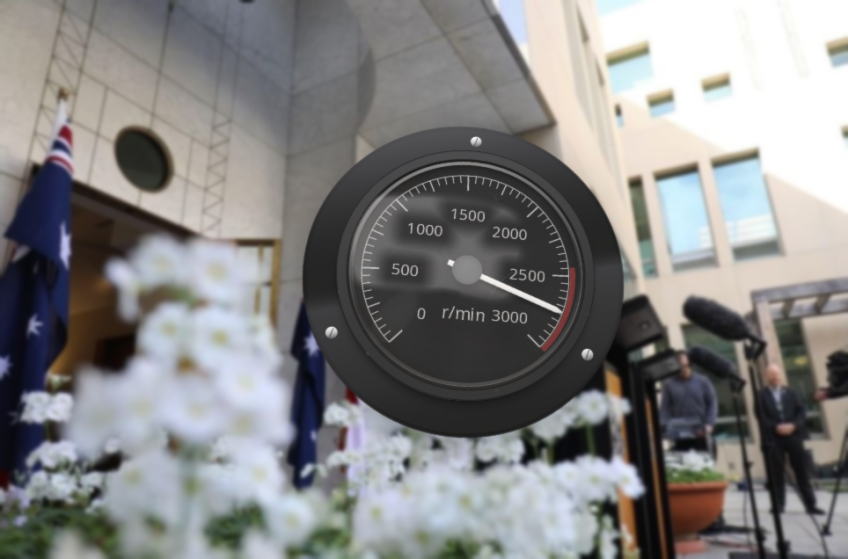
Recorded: 2750 rpm
